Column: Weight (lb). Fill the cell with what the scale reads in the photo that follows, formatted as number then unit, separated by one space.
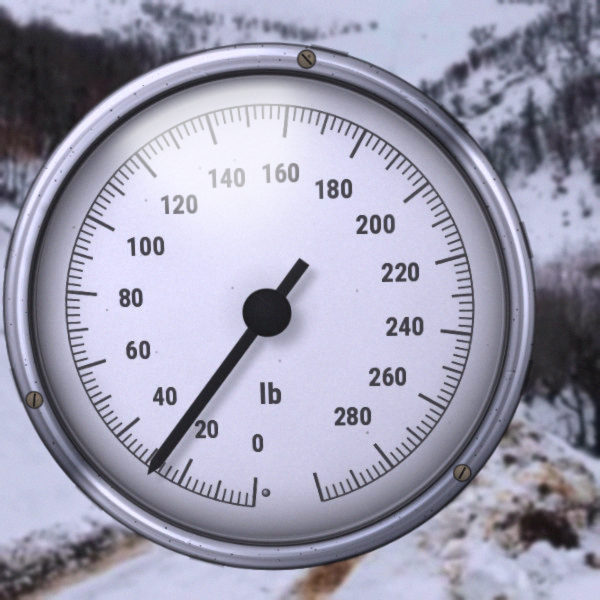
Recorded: 28 lb
